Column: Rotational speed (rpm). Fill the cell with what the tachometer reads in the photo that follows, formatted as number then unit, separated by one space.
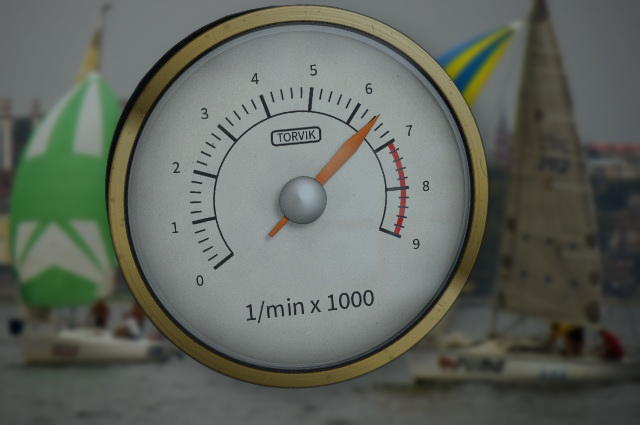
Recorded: 6400 rpm
